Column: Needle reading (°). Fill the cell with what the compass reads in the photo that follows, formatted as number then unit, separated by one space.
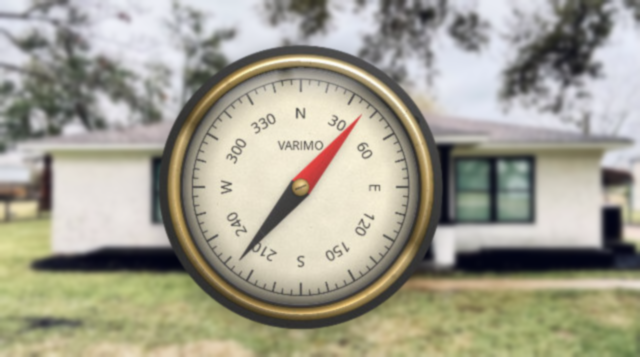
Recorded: 40 °
